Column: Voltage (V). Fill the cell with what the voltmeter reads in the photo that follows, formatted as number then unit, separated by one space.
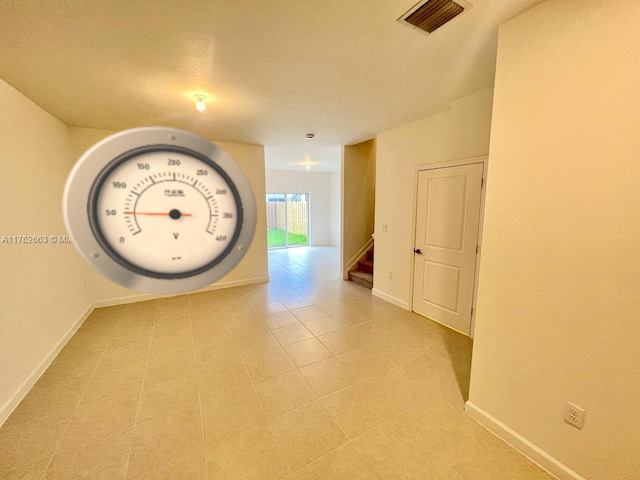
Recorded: 50 V
